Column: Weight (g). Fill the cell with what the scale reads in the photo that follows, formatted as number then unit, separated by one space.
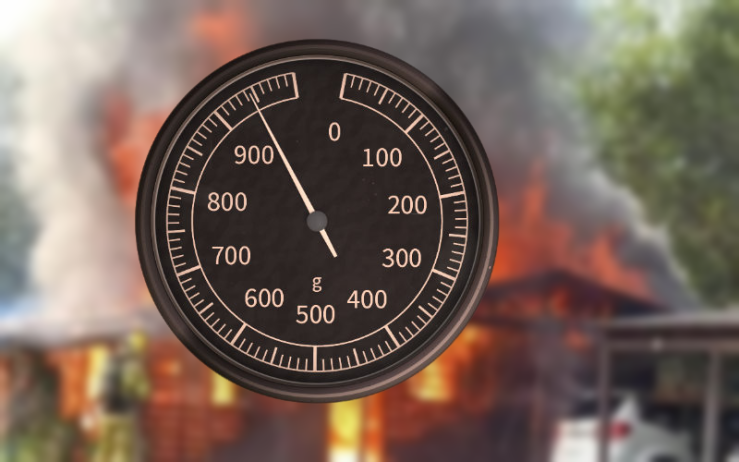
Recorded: 945 g
